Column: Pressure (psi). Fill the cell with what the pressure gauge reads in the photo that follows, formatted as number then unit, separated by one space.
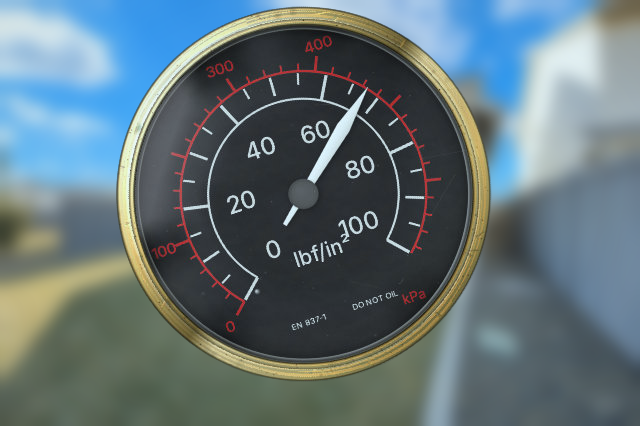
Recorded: 67.5 psi
